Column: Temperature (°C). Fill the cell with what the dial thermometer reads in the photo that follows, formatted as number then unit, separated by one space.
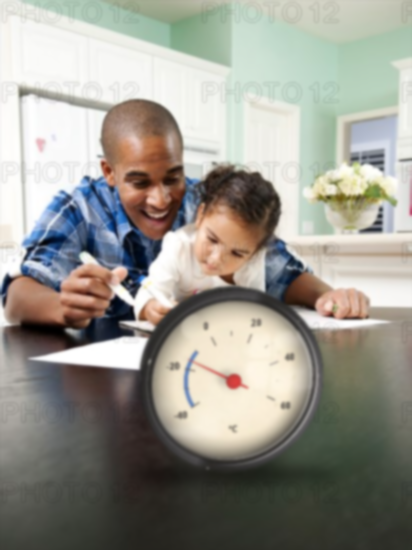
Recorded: -15 °C
